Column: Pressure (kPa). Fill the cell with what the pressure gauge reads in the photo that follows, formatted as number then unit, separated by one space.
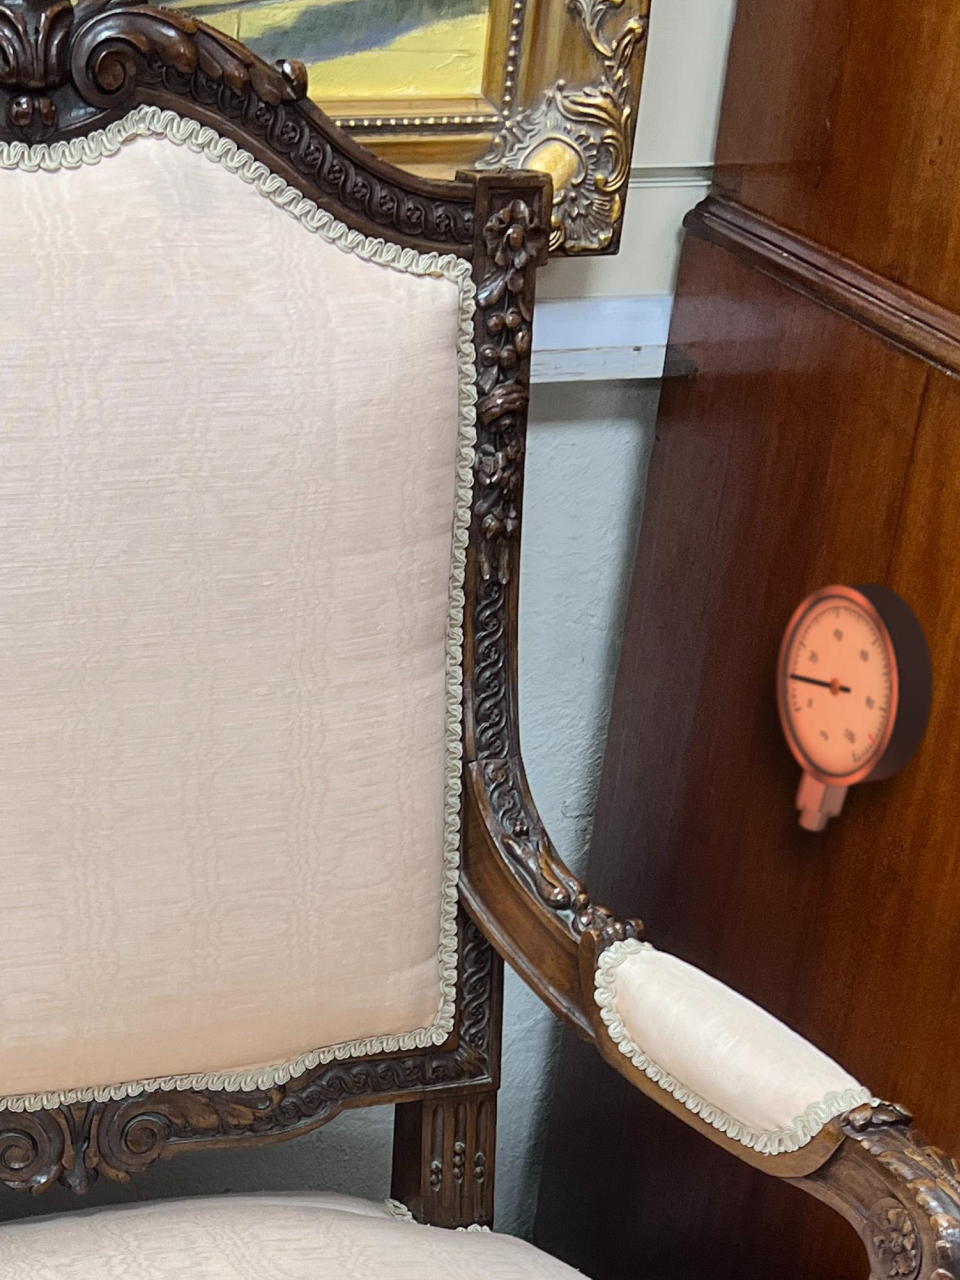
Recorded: 10 kPa
